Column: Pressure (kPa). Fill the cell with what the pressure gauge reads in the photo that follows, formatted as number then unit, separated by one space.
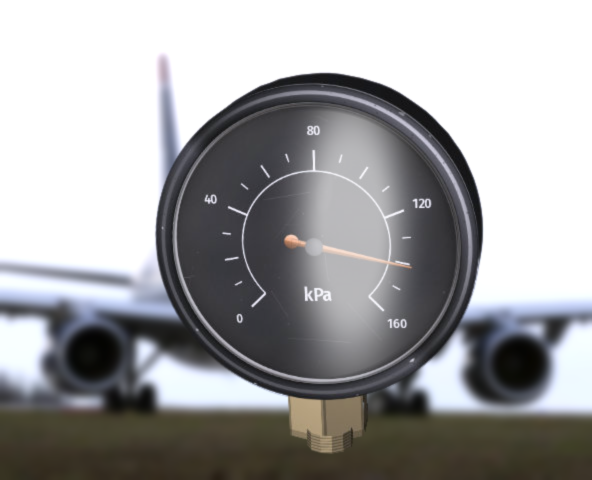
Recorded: 140 kPa
